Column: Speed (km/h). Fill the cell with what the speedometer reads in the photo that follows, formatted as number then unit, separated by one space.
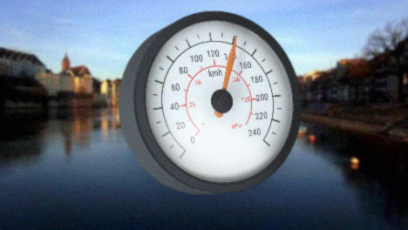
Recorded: 140 km/h
